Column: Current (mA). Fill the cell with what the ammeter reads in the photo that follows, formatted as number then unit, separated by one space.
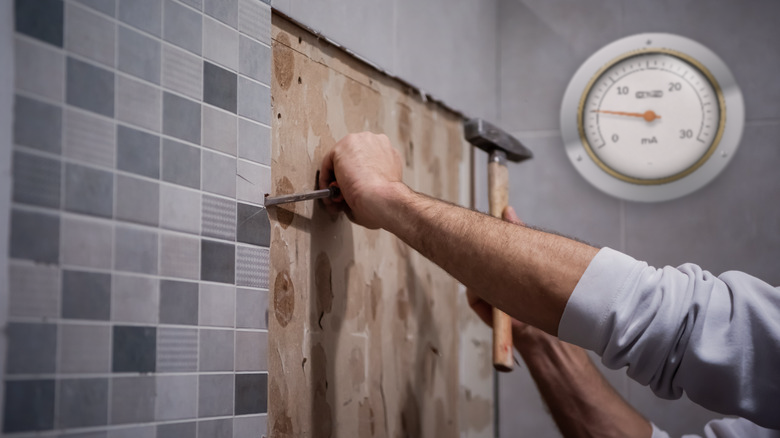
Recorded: 5 mA
